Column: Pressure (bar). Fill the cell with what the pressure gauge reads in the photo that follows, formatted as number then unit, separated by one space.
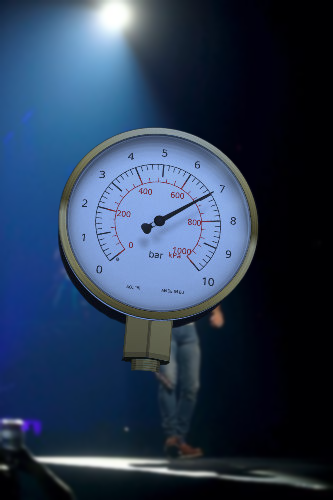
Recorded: 7 bar
